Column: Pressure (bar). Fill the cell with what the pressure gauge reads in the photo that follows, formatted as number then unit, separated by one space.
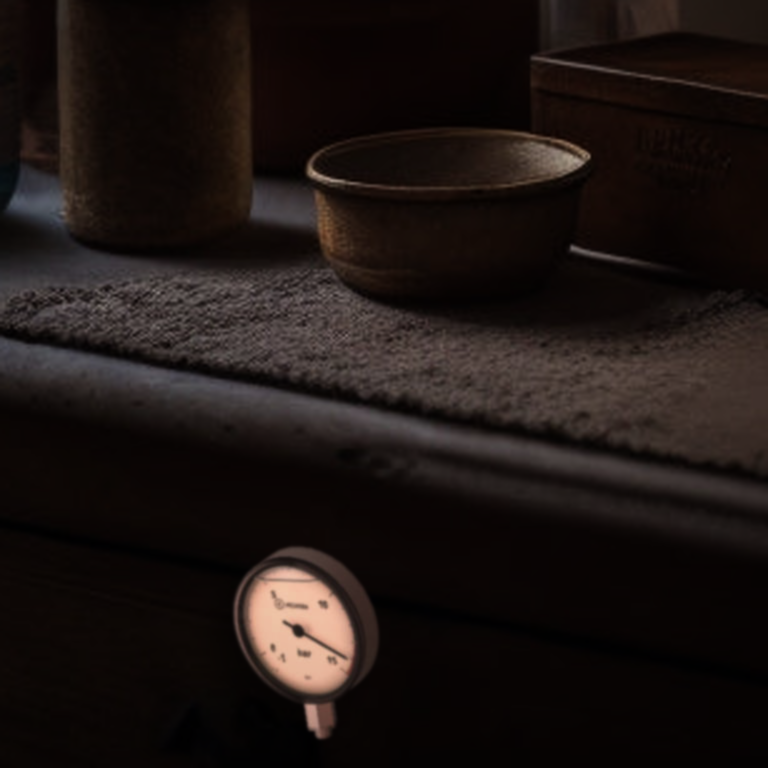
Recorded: 14 bar
